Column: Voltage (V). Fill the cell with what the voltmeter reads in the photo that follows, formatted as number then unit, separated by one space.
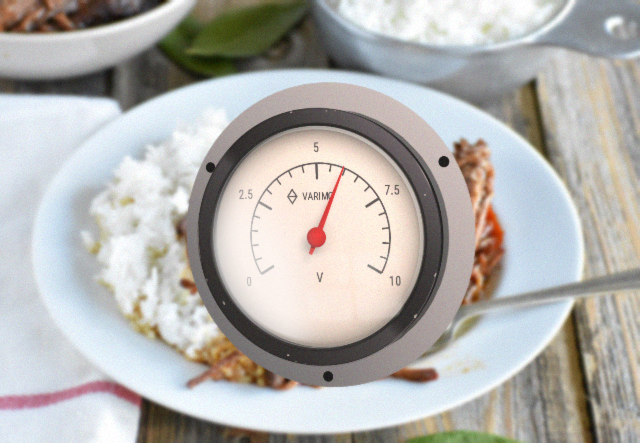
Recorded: 6 V
